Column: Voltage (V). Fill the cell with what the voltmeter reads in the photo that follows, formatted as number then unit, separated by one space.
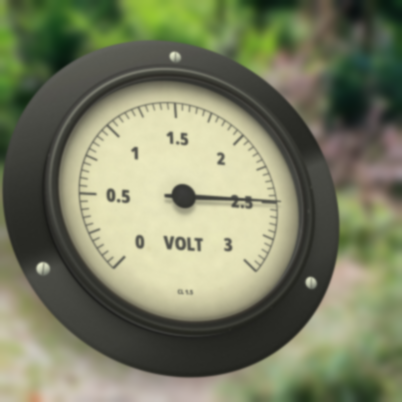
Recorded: 2.5 V
